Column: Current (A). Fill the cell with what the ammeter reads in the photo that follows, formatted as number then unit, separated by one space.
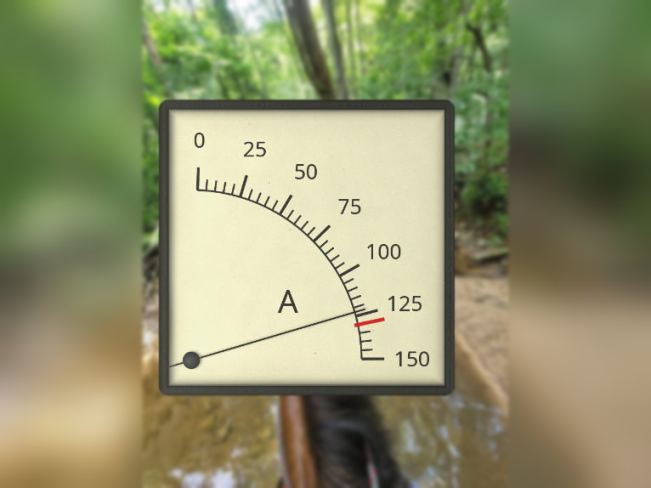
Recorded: 122.5 A
